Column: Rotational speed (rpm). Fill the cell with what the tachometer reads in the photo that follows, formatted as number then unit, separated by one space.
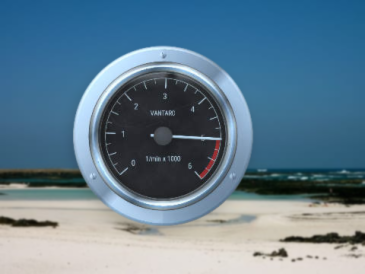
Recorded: 5000 rpm
